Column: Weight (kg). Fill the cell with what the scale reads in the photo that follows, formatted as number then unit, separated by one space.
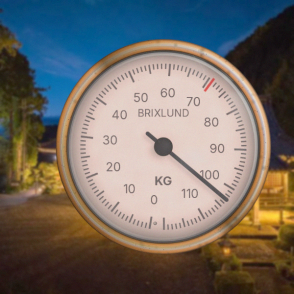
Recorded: 103 kg
